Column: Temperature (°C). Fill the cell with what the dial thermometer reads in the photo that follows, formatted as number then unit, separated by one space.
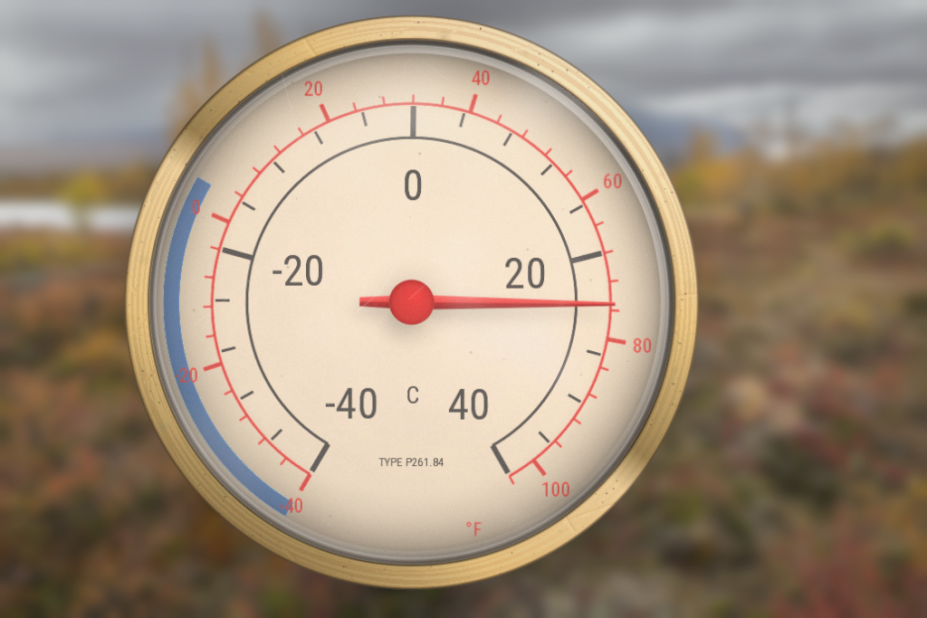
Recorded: 24 °C
